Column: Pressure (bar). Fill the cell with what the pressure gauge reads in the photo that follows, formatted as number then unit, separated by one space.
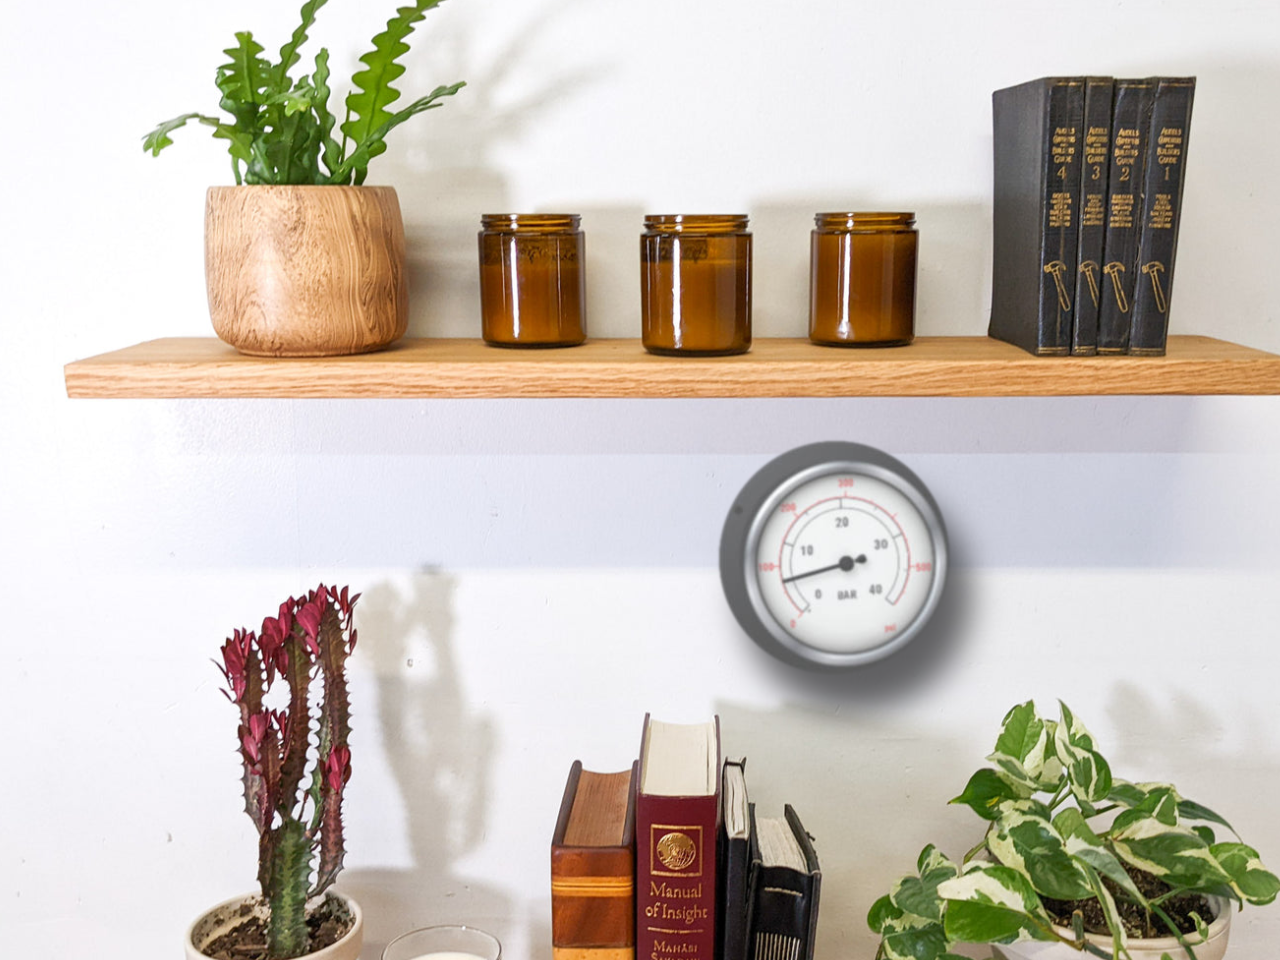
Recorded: 5 bar
